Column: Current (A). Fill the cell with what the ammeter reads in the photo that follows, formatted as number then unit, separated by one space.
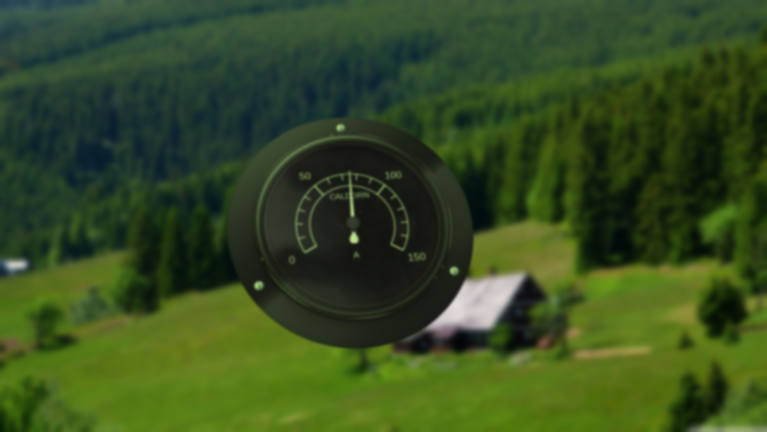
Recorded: 75 A
